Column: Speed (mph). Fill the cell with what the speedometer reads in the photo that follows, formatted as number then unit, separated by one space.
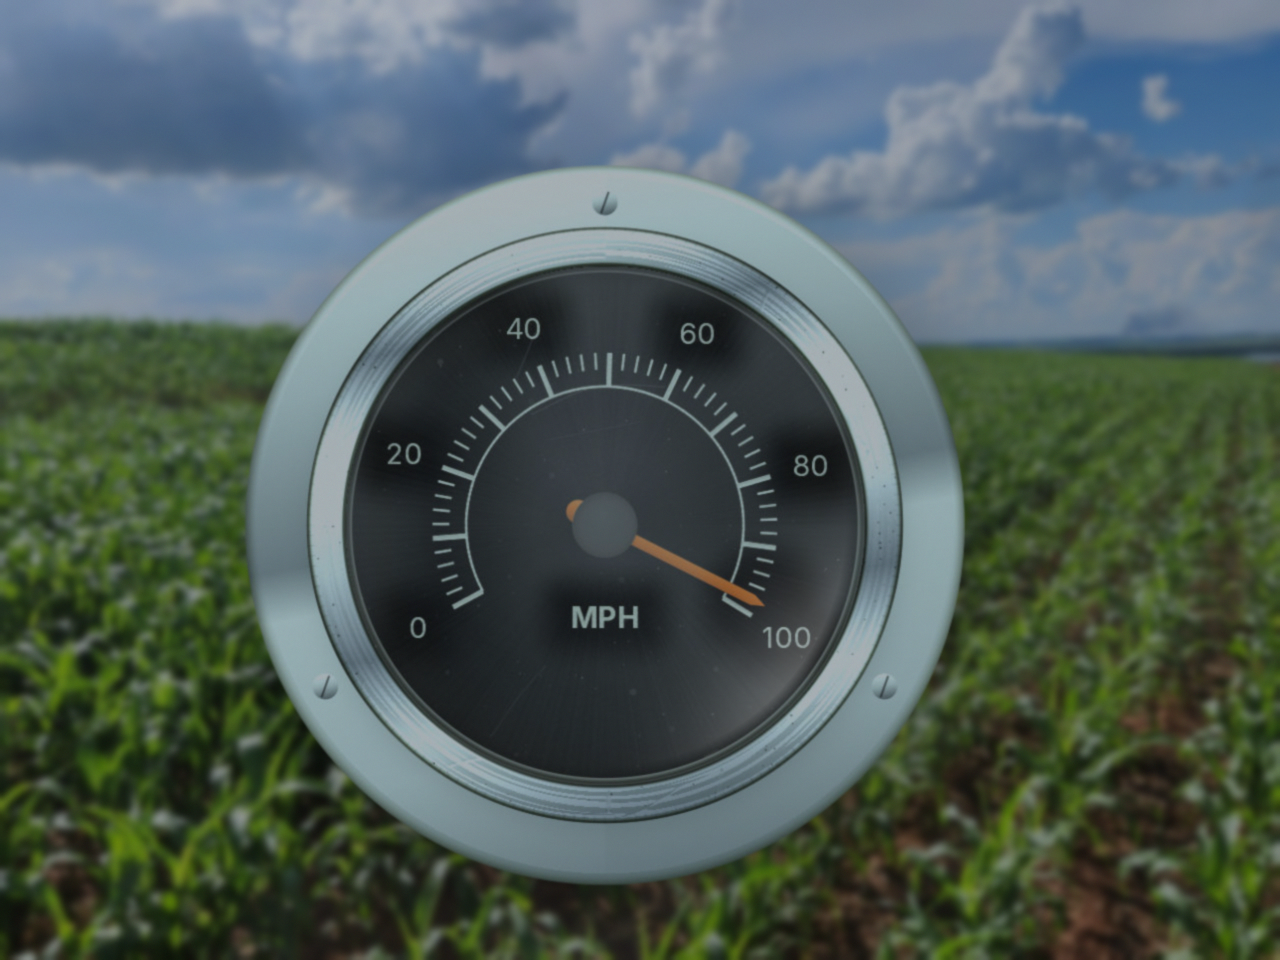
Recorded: 98 mph
